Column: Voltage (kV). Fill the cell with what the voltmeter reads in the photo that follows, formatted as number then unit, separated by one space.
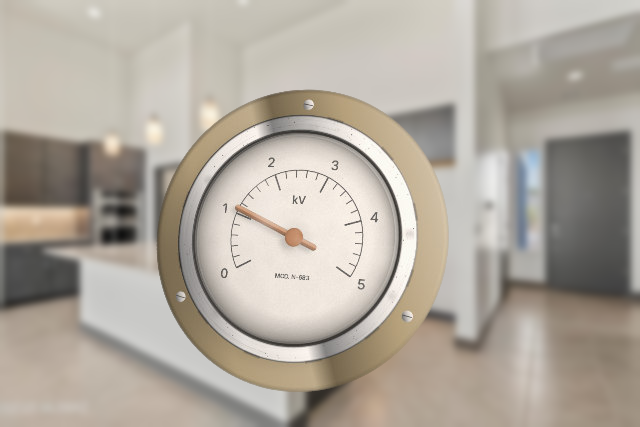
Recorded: 1.1 kV
